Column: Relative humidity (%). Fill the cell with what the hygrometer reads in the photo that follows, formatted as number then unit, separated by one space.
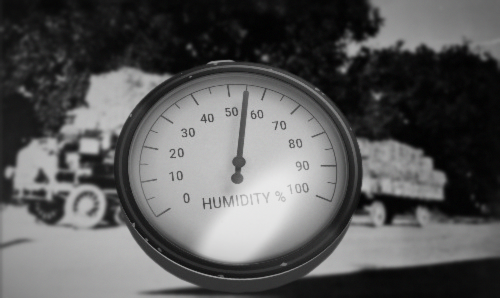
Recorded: 55 %
